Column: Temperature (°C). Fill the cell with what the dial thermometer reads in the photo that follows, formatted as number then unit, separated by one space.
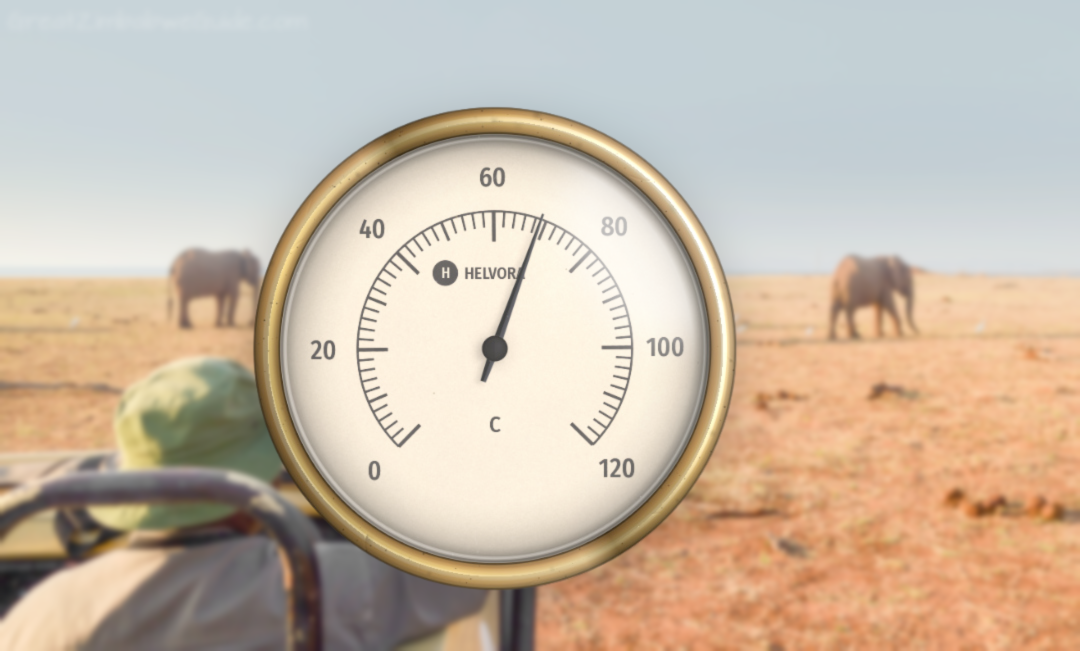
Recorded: 69 °C
